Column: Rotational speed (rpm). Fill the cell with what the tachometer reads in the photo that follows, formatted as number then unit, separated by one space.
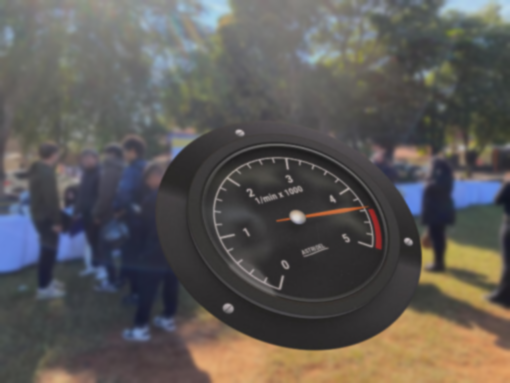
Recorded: 4400 rpm
